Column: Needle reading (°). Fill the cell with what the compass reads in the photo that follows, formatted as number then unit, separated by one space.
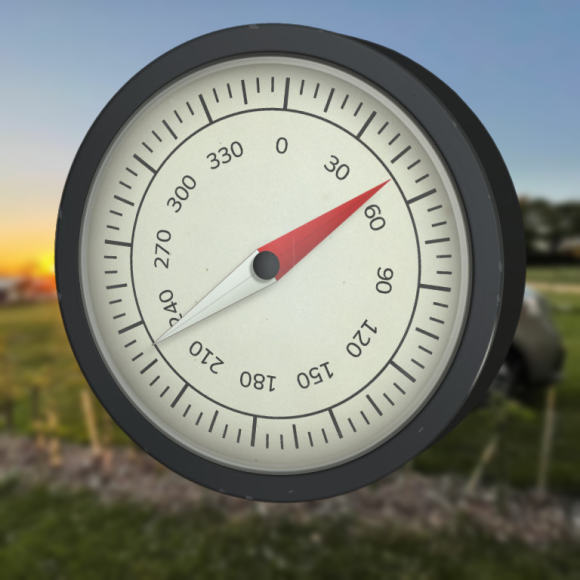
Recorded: 50 °
